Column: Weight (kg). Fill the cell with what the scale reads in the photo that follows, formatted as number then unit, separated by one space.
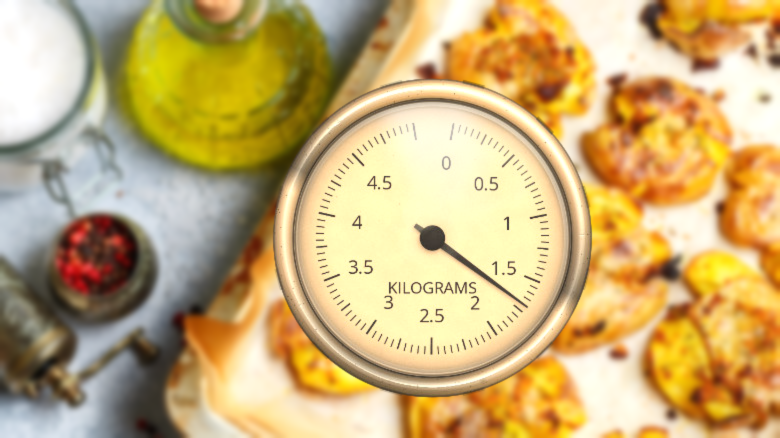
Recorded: 1.7 kg
